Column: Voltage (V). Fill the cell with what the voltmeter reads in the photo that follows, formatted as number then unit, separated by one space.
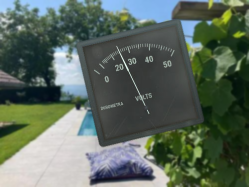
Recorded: 25 V
